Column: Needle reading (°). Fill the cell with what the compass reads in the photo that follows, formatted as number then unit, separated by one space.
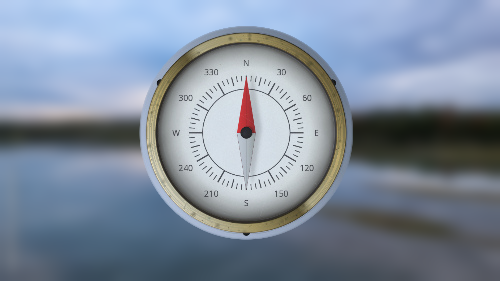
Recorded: 0 °
